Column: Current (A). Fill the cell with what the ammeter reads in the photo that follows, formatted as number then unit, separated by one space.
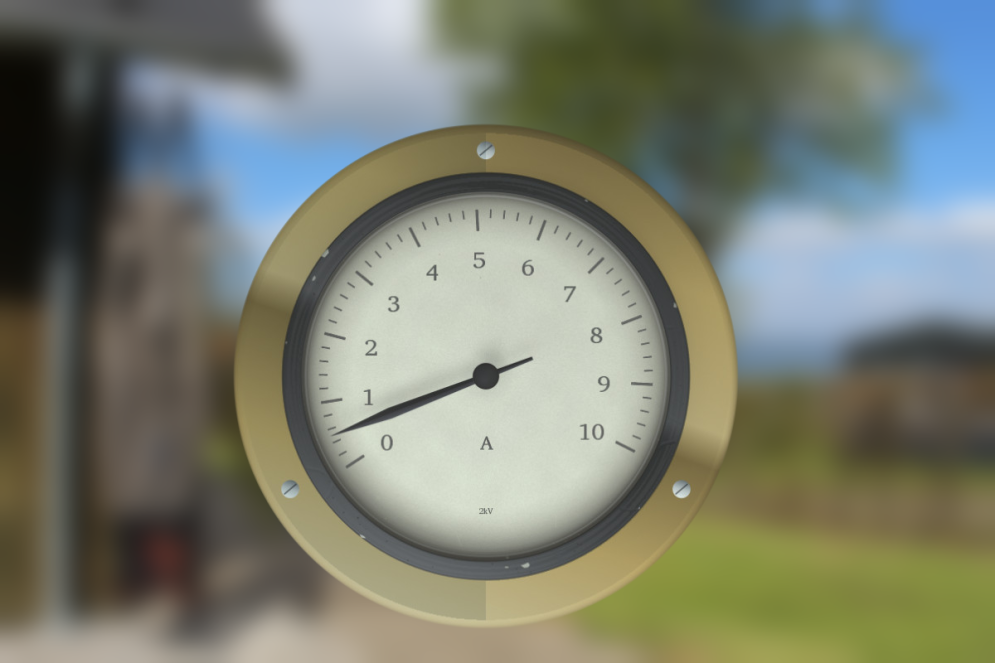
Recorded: 0.5 A
